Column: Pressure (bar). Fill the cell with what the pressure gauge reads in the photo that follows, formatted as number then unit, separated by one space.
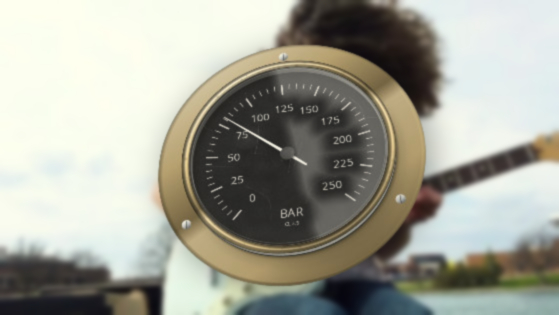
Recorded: 80 bar
